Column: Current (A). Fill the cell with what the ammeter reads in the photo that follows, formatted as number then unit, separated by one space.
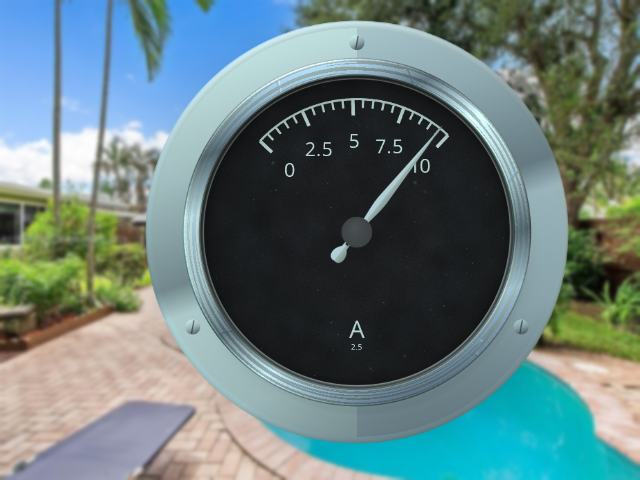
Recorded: 9.5 A
